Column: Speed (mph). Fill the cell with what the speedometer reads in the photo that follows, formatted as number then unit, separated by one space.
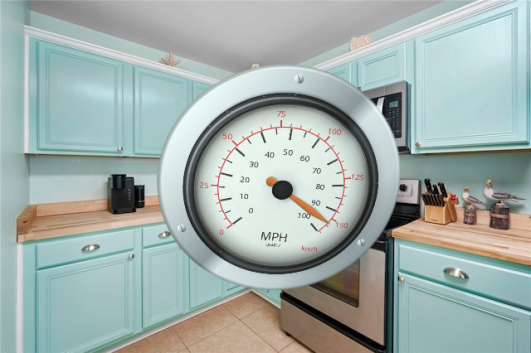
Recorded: 95 mph
